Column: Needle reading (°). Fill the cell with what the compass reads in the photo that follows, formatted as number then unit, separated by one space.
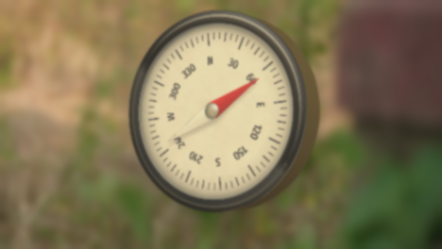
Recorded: 65 °
